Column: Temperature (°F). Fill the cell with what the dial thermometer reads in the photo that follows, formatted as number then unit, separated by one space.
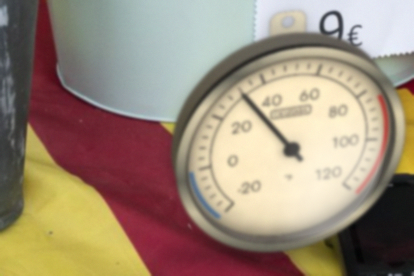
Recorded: 32 °F
